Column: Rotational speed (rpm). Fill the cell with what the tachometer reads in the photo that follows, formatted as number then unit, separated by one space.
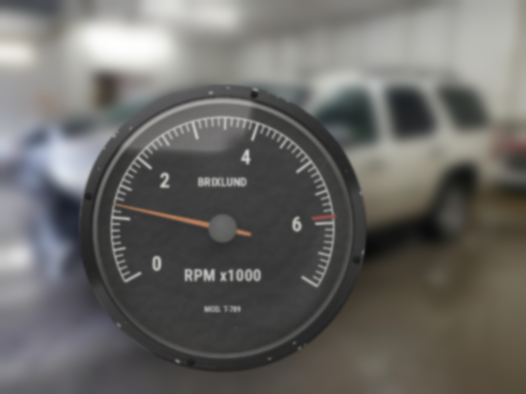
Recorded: 1200 rpm
